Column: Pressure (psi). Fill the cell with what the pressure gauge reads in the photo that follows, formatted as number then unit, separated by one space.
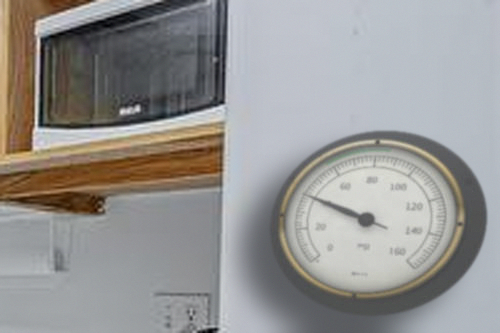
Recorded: 40 psi
